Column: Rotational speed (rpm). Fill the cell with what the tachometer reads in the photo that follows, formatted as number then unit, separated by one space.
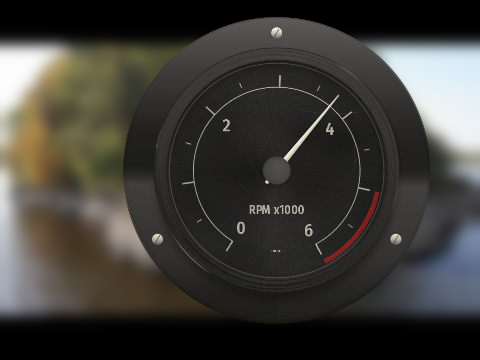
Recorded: 3750 rpm
